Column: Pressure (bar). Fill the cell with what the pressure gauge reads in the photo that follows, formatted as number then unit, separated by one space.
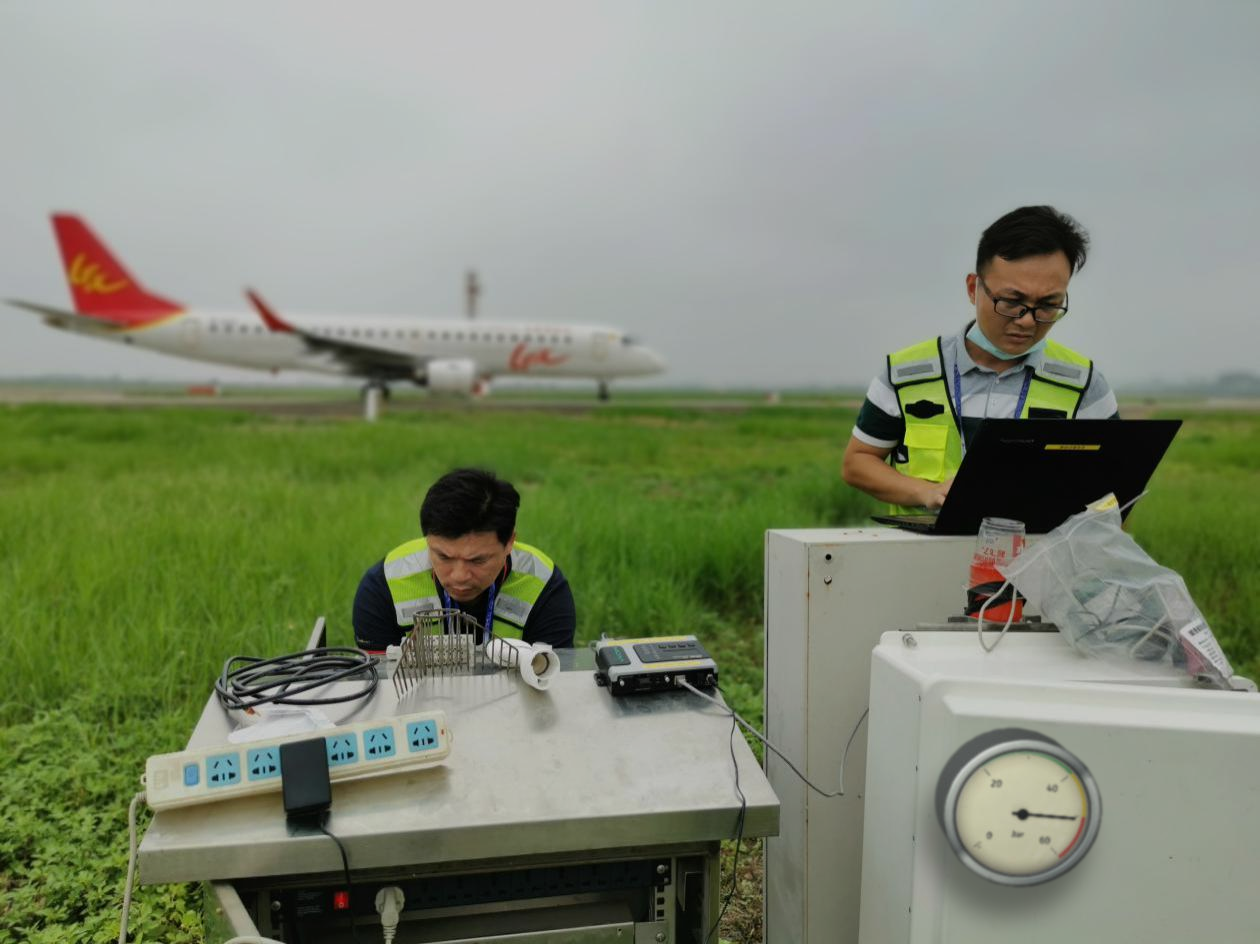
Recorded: 50 bar
